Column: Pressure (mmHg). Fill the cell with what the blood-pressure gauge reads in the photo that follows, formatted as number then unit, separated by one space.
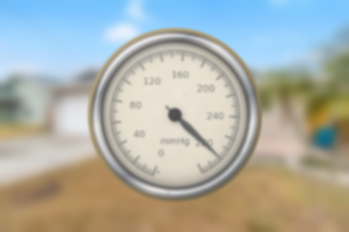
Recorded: 280 mmHg
